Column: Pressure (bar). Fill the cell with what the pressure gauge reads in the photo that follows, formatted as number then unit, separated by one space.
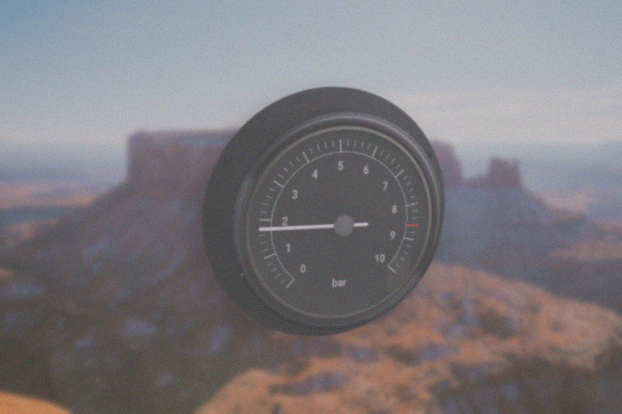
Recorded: 1.8 bar
